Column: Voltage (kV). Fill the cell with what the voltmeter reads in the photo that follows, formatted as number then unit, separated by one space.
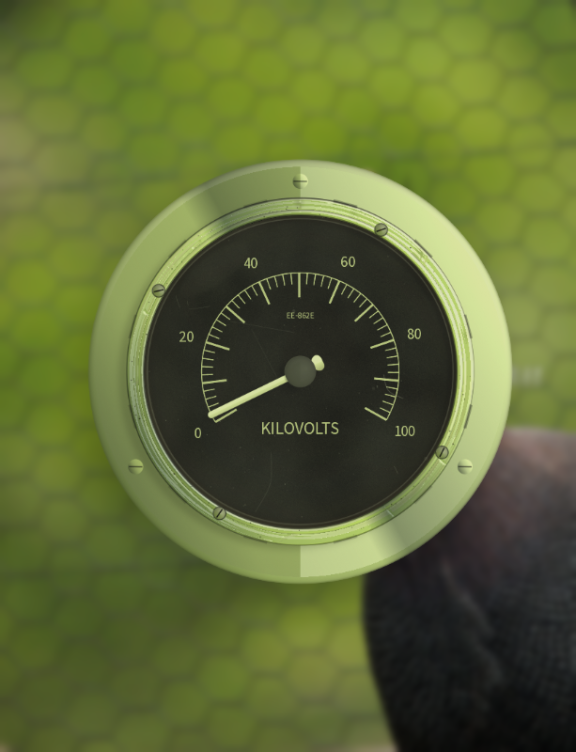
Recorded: 2 kV
